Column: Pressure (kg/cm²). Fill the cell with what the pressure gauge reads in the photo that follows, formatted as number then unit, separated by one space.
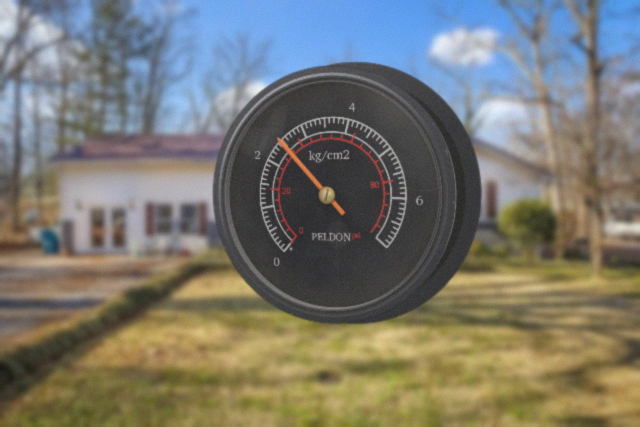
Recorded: 2.5 kg/cm²
